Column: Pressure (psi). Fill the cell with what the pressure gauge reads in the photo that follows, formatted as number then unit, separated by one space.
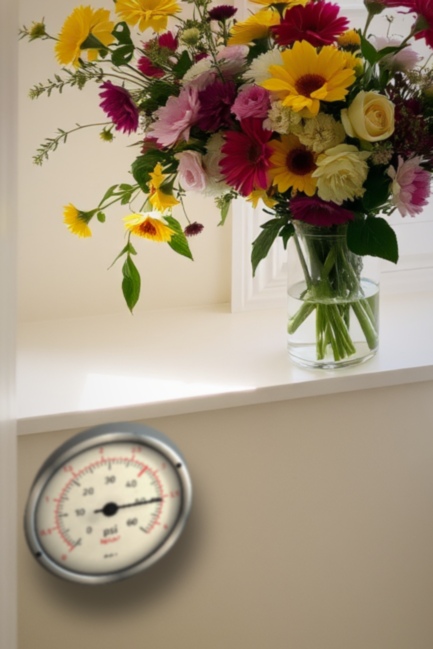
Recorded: 50 psi
